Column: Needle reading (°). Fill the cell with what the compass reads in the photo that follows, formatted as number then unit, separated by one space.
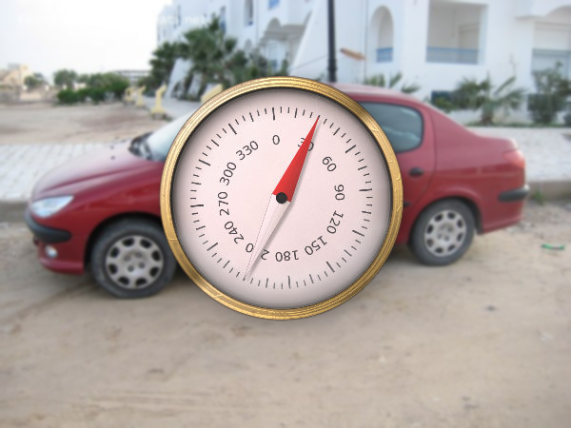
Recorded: 30 °
